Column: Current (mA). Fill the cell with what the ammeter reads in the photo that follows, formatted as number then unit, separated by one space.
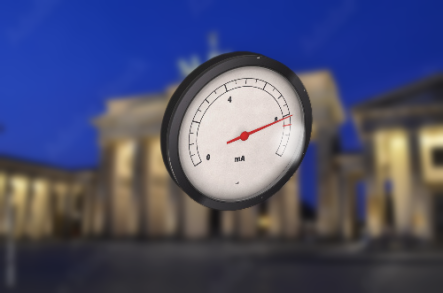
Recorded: 8 mA
